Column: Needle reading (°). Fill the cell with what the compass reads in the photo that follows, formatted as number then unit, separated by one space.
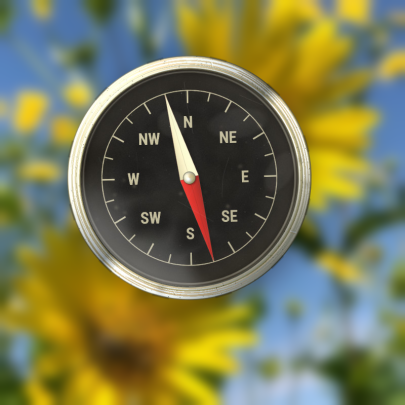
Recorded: 165 °
